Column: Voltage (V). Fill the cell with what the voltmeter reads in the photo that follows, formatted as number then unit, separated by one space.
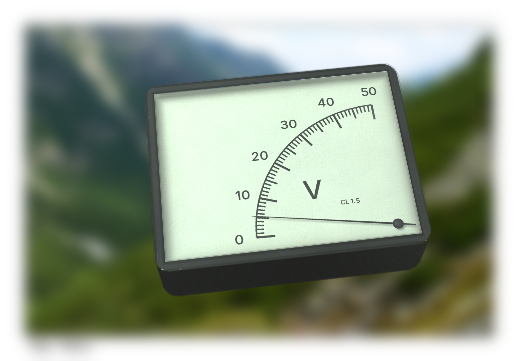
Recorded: 5 V
